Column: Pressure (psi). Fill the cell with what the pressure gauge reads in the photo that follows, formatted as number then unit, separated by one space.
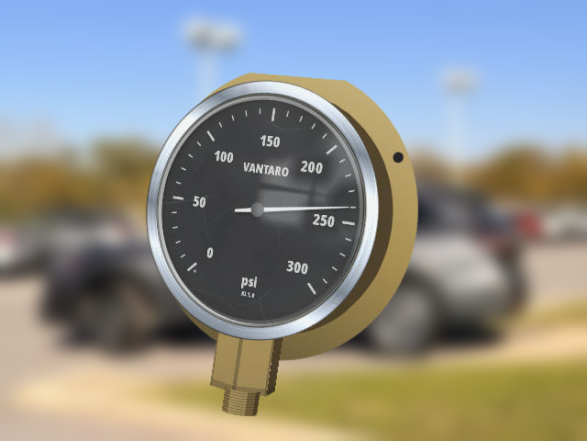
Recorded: 240 psi
